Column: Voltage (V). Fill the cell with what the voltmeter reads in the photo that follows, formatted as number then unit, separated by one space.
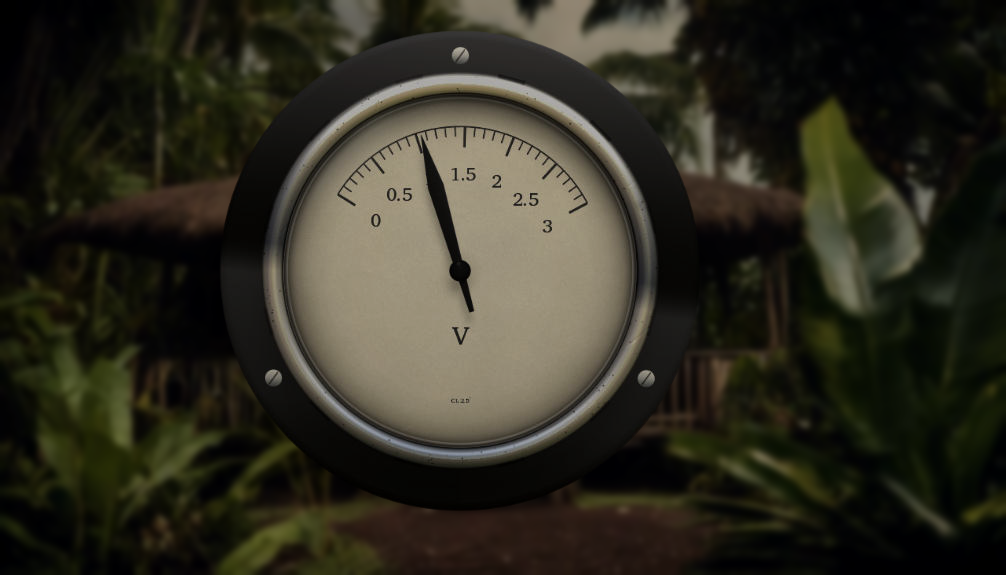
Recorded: 1.05 V
